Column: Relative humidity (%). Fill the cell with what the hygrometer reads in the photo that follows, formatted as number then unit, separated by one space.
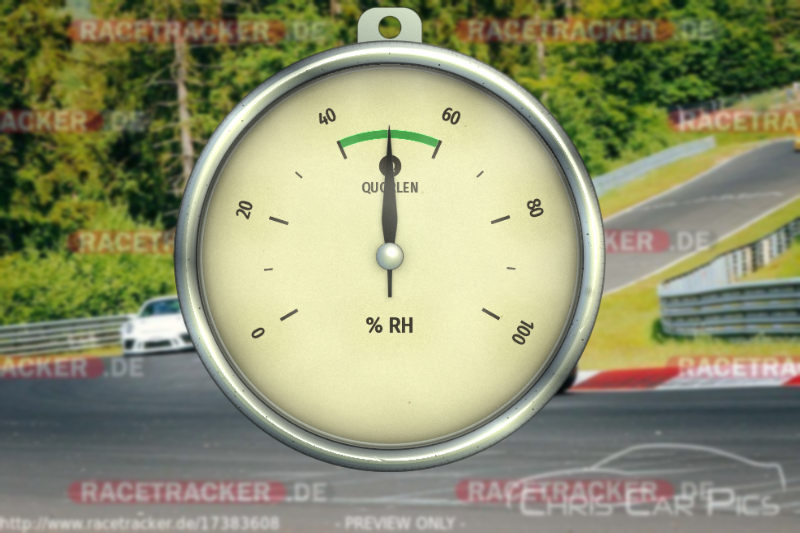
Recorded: 50 %
